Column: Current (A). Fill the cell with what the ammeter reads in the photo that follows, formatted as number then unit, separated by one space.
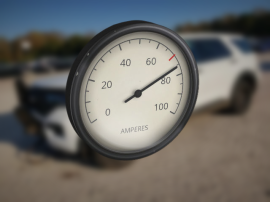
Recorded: 75 A
